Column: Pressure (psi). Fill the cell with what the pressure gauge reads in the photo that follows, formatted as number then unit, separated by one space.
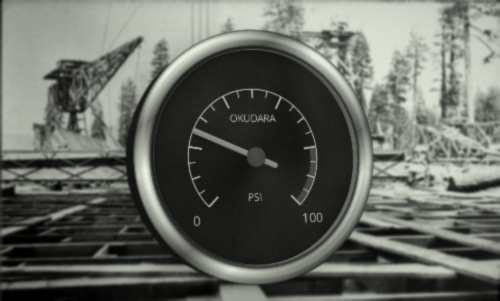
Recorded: 25 psi
